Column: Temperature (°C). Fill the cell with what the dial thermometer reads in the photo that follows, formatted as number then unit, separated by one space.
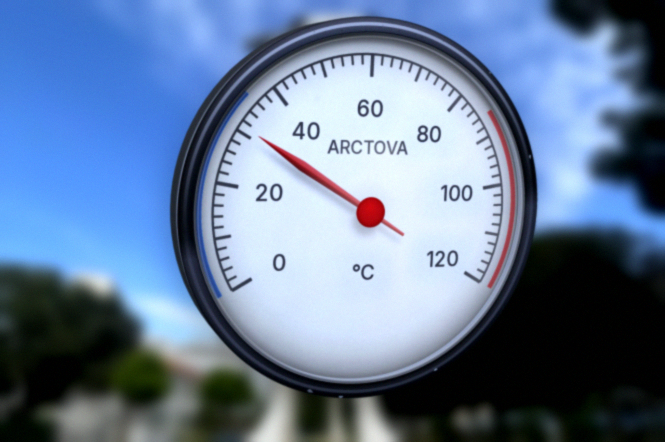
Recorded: 31 °C
